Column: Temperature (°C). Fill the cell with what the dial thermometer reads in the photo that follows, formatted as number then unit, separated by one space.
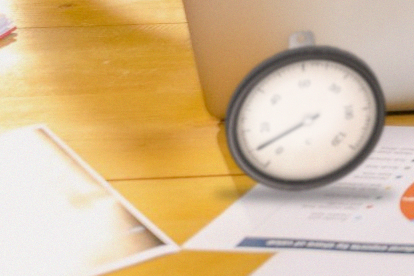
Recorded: 10 °C
